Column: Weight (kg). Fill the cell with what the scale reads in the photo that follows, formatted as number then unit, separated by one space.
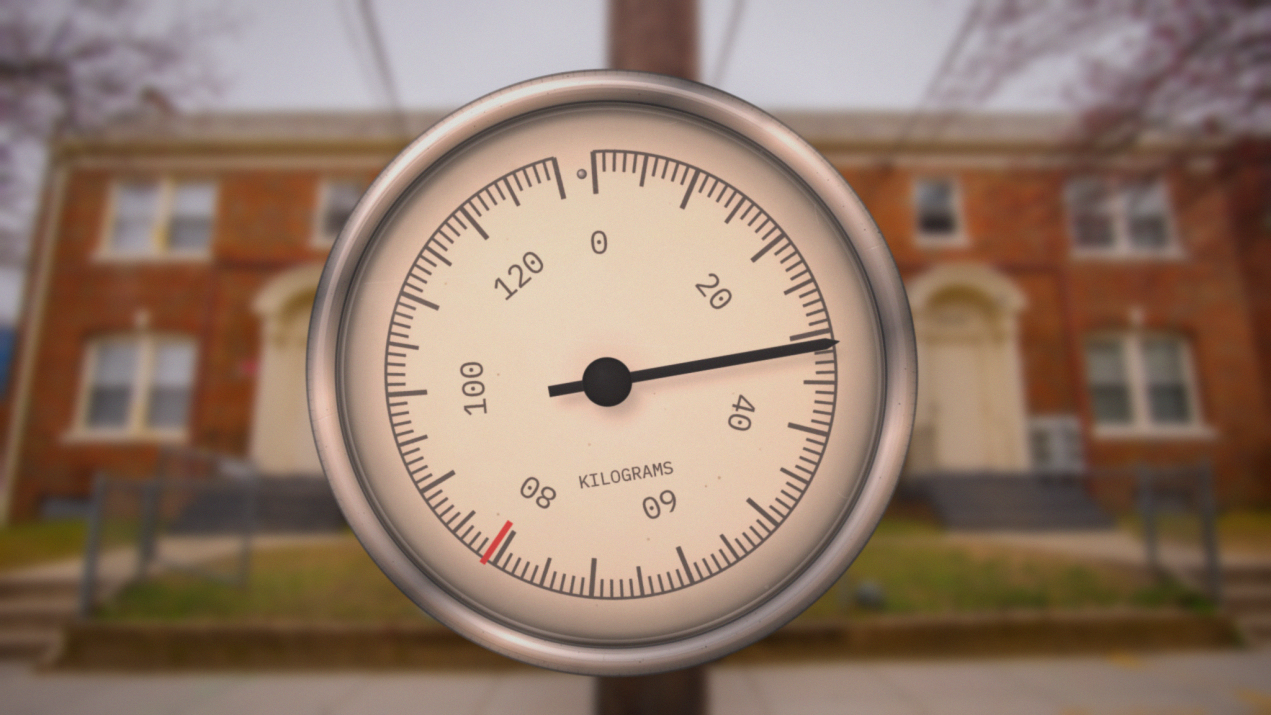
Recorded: 31 kg
